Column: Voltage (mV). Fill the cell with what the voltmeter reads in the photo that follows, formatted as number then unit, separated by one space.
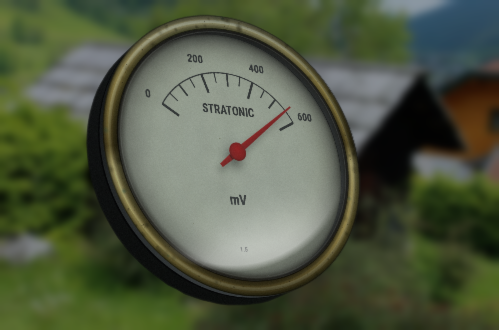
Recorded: 550 mV
